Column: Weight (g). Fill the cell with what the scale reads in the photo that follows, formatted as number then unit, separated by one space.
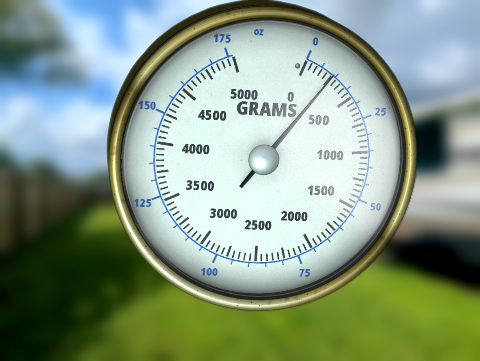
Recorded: 250 g
